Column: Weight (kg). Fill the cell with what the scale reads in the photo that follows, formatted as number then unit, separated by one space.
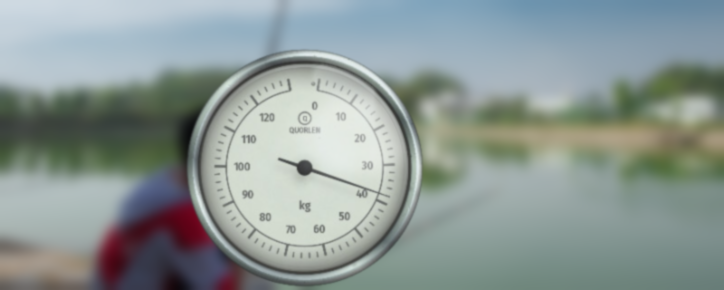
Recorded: 38 kg
